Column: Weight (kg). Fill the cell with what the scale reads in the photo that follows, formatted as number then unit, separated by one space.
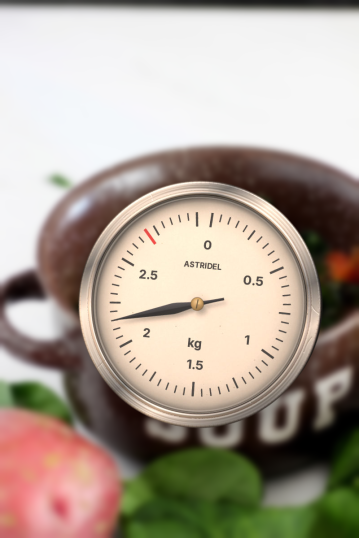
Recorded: 2.15 kg
